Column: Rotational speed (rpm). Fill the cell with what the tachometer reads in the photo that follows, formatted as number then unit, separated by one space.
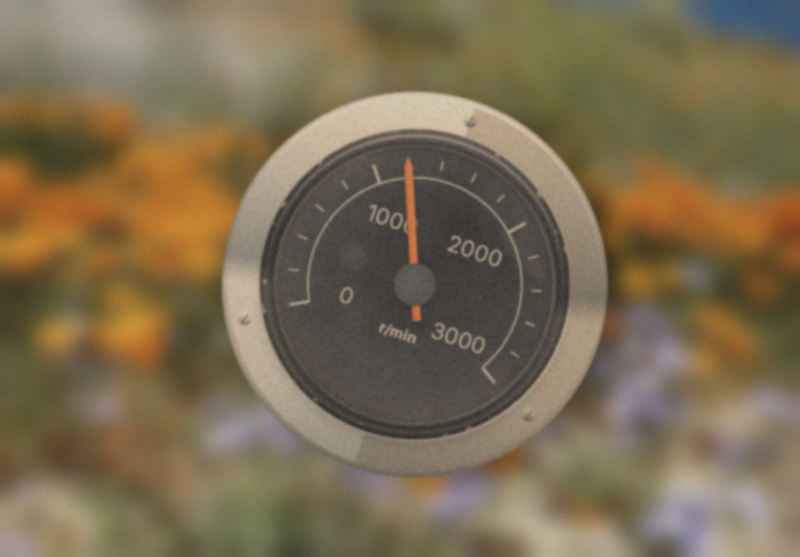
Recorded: 1200 rpm
